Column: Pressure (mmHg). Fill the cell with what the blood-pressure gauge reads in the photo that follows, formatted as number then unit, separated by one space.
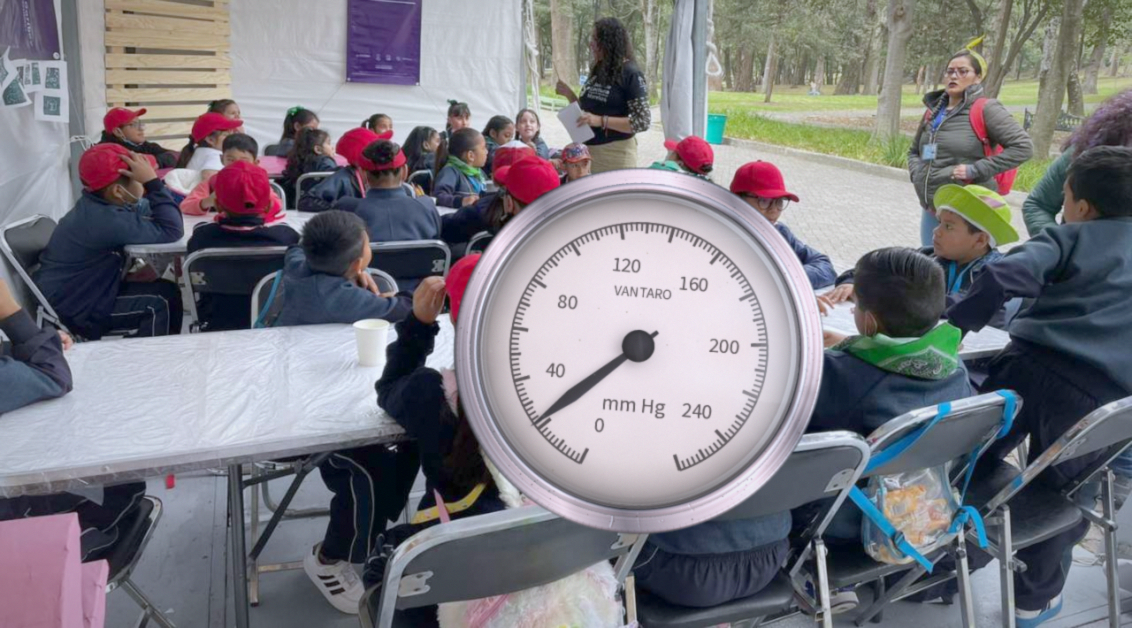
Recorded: 22 mmHg
